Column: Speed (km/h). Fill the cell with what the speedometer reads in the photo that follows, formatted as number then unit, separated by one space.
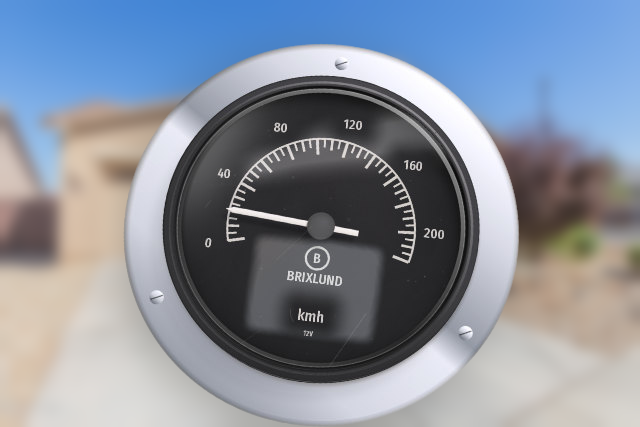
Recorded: 20 km/h
